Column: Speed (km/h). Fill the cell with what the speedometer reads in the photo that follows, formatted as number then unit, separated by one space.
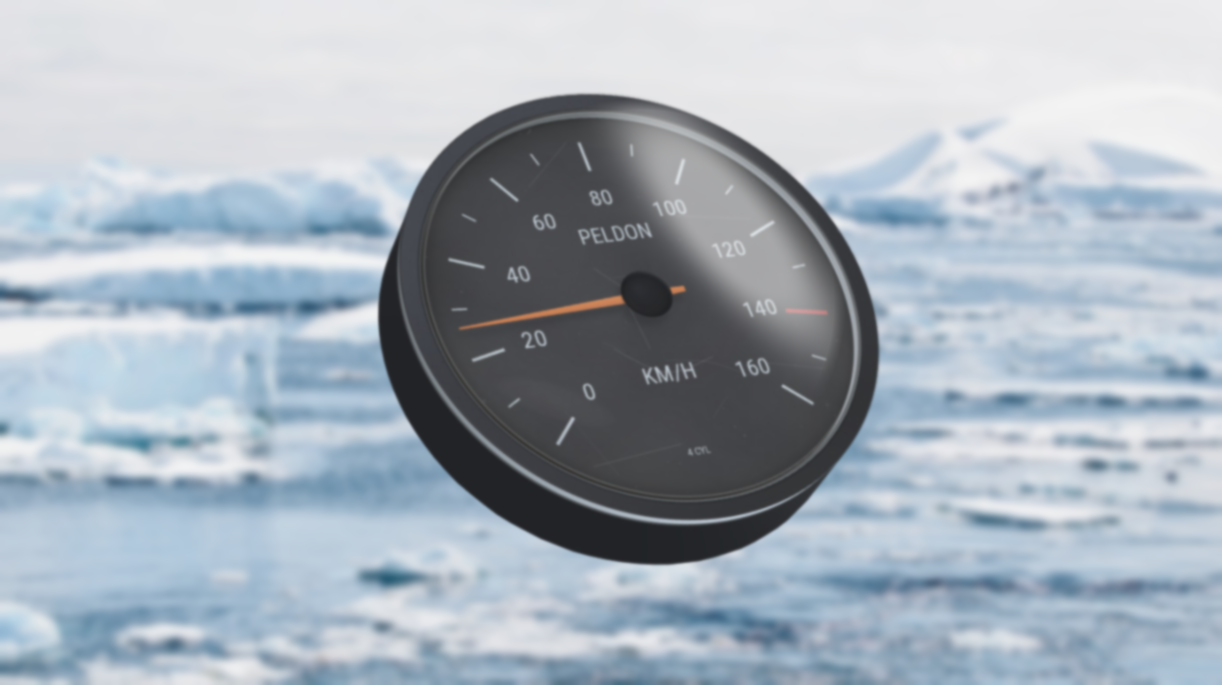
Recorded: 25 km/h
